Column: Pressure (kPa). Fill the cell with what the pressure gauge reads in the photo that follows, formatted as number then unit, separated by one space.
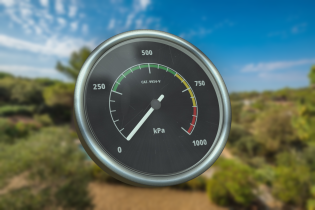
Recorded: 0 kPa
